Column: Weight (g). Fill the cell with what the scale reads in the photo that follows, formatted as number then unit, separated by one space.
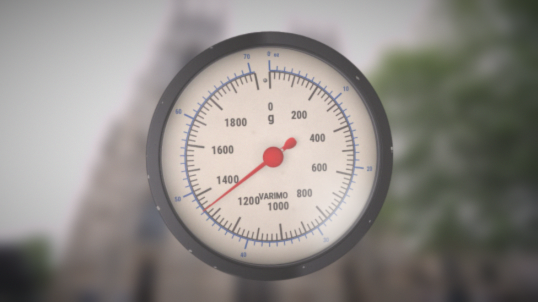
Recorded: 1340 g
